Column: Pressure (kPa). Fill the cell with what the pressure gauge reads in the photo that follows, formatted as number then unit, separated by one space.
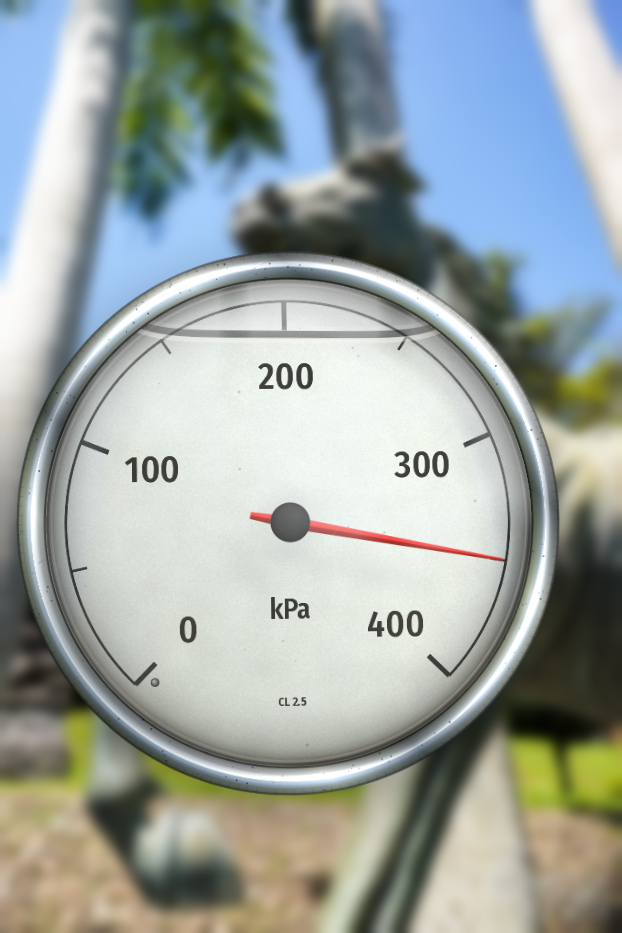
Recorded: 350 kPa
